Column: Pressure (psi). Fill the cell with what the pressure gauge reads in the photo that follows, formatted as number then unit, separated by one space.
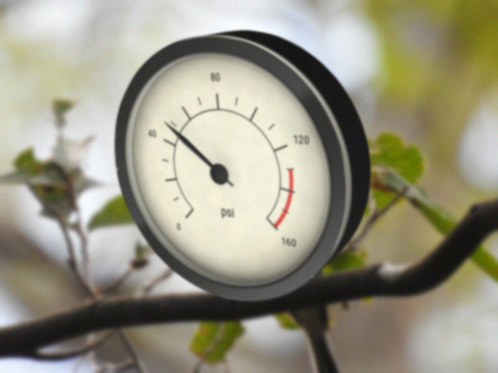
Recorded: 50 psi
